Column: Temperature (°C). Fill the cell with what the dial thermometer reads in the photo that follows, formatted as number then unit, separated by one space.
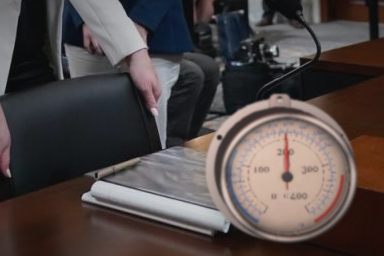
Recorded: 200 °C
